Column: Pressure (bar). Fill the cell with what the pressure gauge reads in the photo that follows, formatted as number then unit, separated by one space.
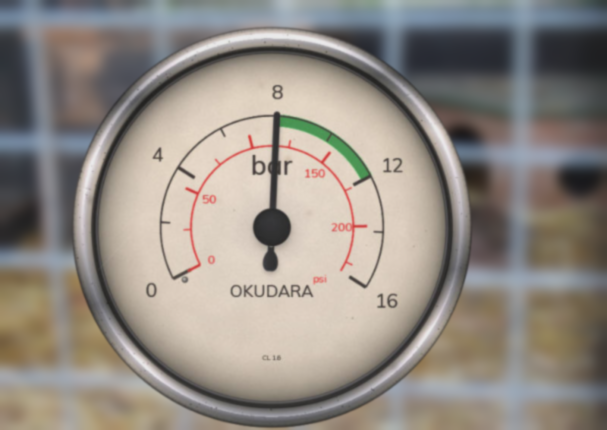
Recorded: 8 bar
